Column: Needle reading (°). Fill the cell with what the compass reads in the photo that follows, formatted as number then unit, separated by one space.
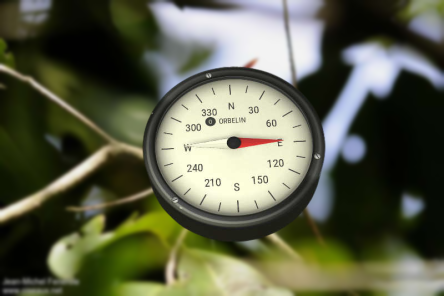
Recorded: 90 °
